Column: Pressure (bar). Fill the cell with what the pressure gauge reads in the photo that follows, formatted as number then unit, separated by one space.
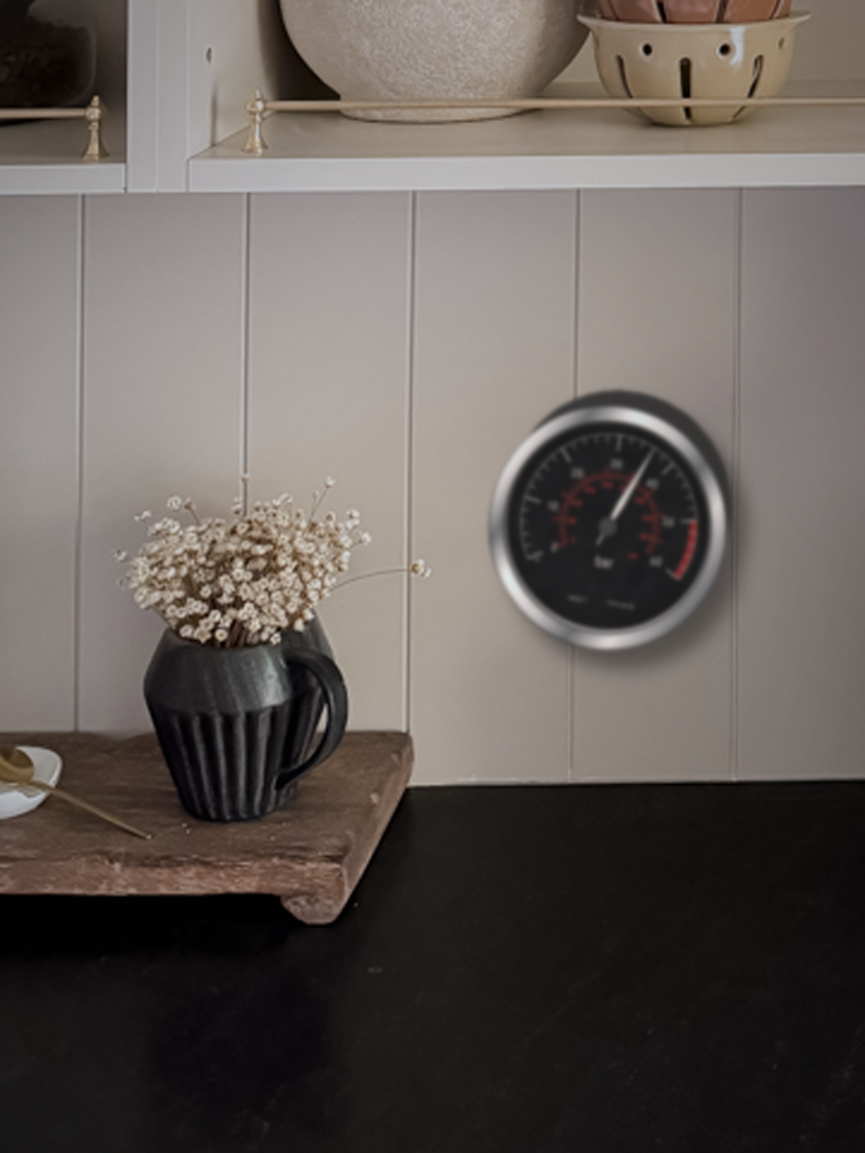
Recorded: 36 bar
